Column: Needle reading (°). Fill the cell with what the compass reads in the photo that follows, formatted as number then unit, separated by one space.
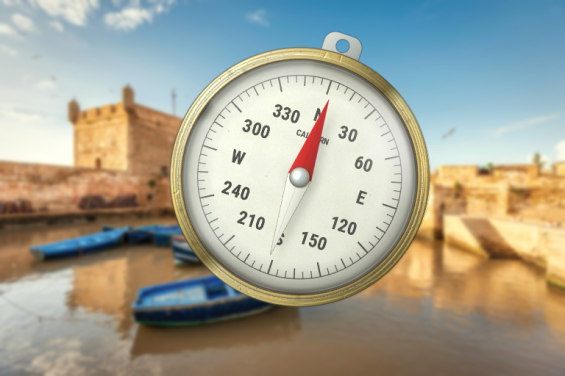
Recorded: 2.5 °
